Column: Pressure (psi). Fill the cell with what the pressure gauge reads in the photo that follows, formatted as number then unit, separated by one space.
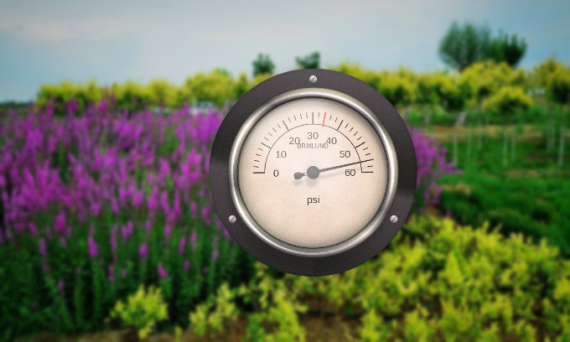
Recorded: 56 psi
